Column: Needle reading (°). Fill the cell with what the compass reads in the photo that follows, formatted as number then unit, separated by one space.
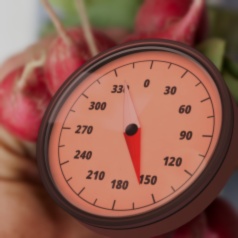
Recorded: 157.5 °
